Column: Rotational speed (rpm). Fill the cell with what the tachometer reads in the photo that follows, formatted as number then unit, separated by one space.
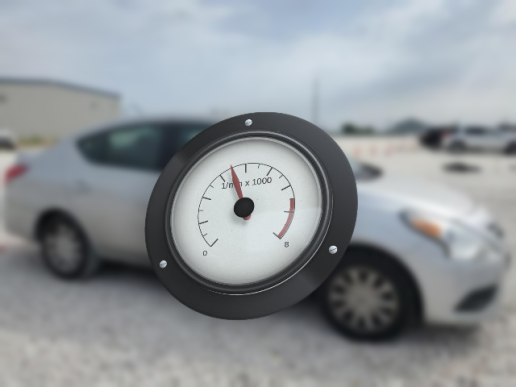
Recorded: 3500 rpm
